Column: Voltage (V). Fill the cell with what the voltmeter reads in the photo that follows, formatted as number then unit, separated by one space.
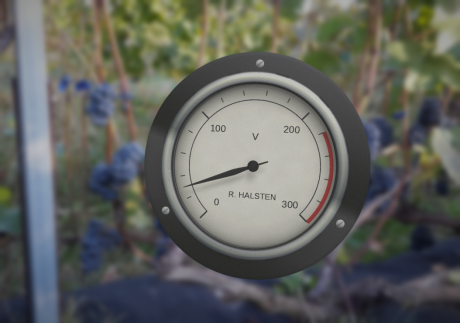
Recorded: 30 V
